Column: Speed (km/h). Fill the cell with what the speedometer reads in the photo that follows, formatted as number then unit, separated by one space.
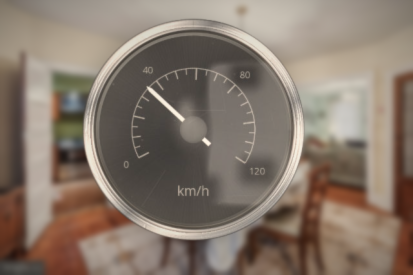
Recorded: 35 km/h
